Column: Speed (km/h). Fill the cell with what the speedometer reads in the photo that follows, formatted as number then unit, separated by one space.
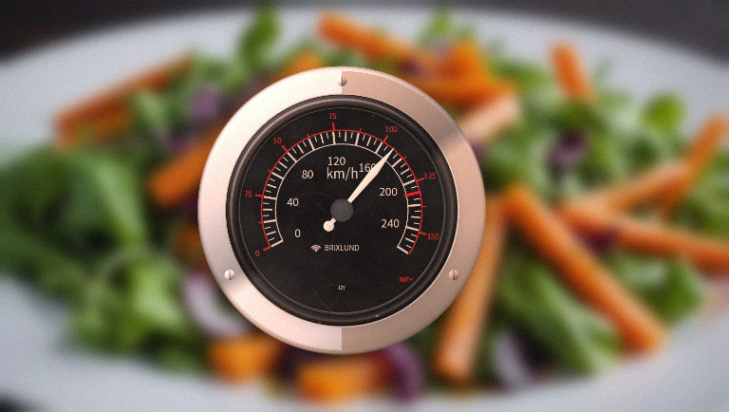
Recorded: 170 km/h
